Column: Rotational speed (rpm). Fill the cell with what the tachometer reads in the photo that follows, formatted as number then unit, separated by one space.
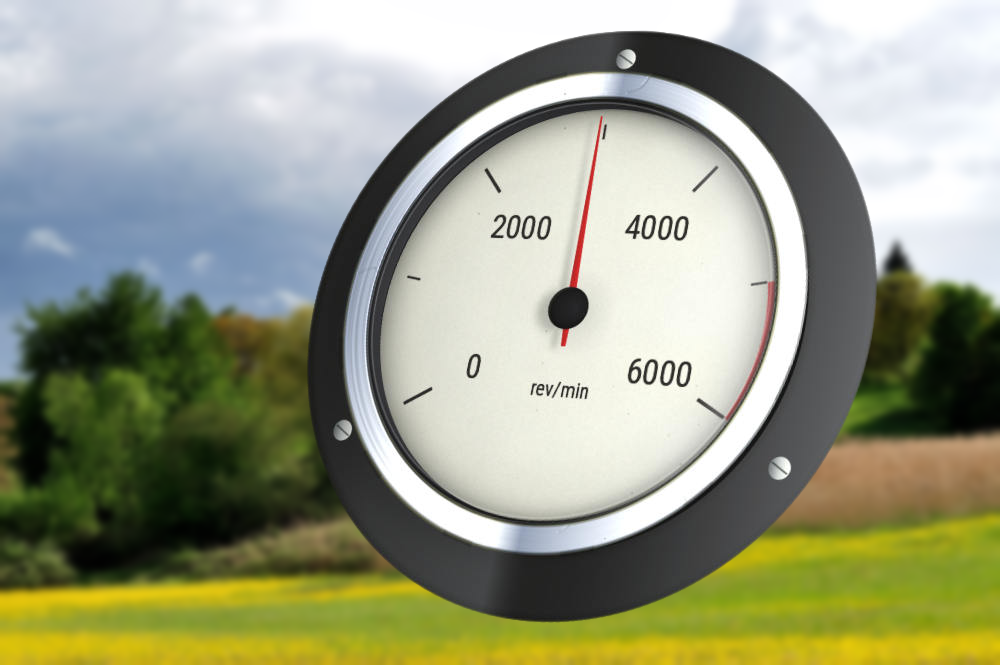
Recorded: 3000 rpm
